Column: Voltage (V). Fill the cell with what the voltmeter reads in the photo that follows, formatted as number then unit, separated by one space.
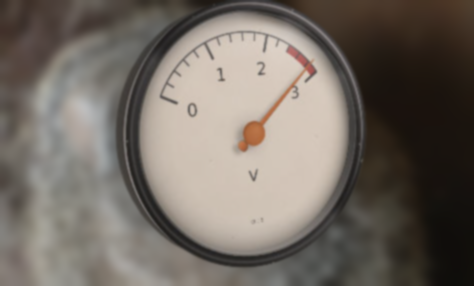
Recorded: 2.8 V
